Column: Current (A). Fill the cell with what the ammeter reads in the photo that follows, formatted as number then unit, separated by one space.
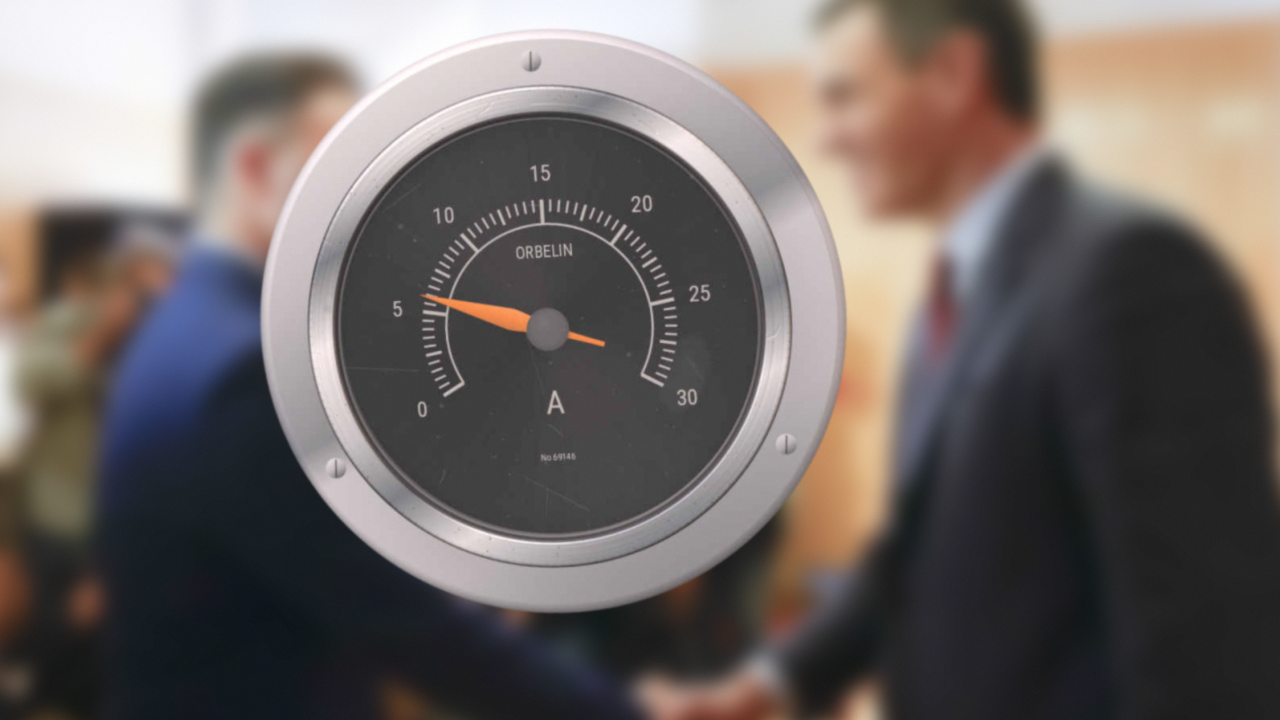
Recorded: 6 A
